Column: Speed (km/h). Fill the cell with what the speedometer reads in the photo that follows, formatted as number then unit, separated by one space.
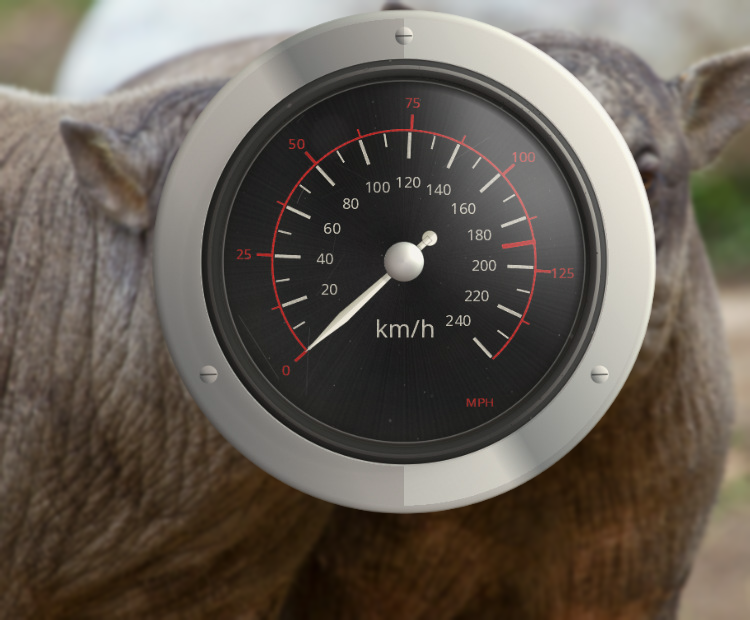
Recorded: 0 km/h
